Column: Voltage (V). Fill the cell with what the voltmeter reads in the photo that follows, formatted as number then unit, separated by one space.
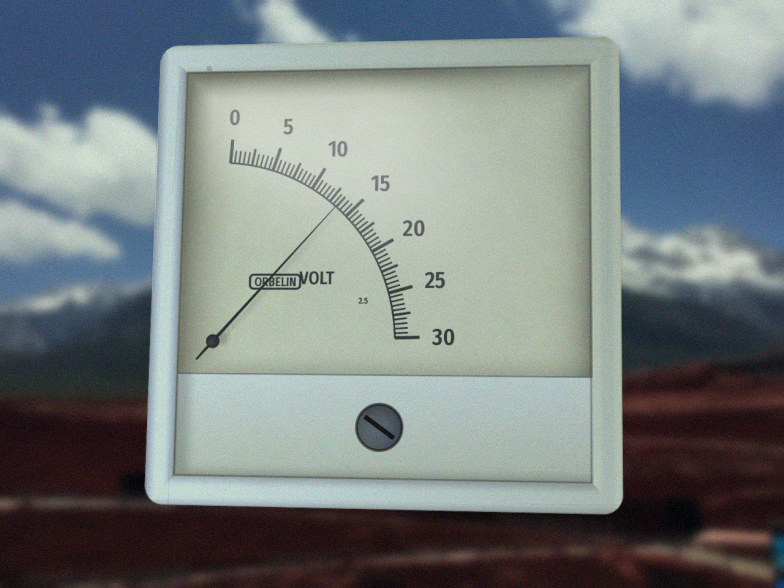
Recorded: 13.5 V
